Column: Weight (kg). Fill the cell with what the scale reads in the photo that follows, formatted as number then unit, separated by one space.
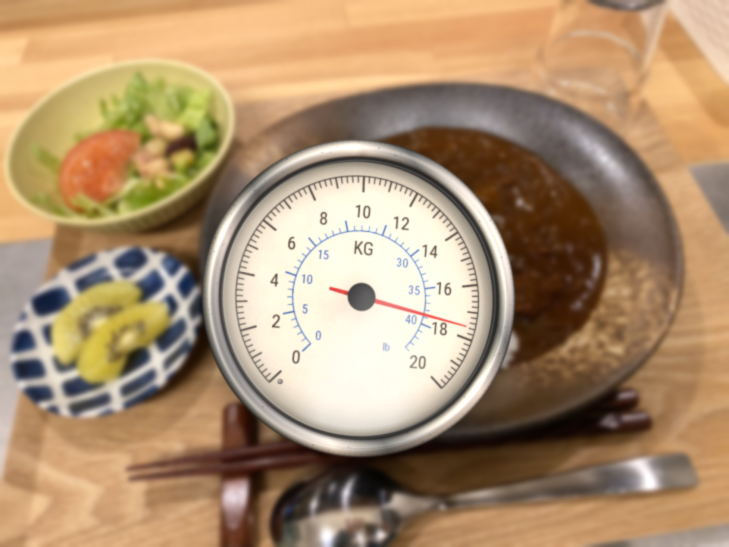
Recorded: 17.6 kg
